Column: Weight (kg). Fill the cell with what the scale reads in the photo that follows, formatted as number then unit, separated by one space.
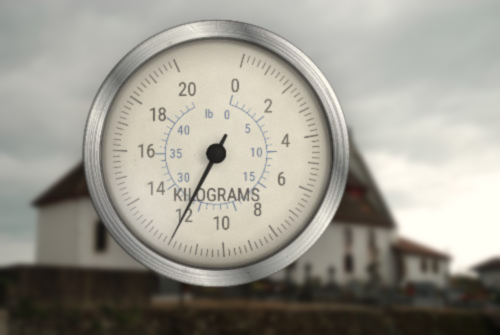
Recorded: 12 kg
